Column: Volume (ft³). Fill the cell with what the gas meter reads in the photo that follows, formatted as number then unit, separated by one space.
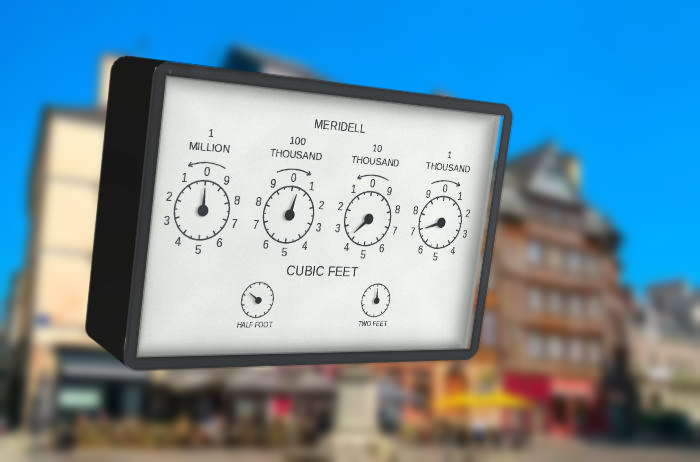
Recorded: 3700 ft³
